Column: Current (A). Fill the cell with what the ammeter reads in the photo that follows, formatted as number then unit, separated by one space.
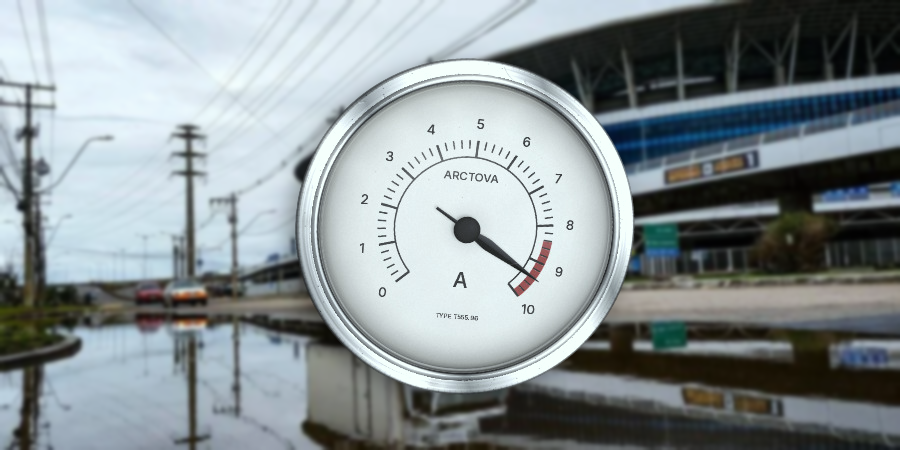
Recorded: 9.4 A
